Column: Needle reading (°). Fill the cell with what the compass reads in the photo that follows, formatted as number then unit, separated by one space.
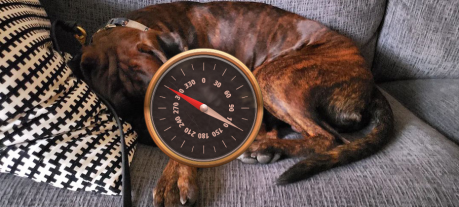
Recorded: 300 °
